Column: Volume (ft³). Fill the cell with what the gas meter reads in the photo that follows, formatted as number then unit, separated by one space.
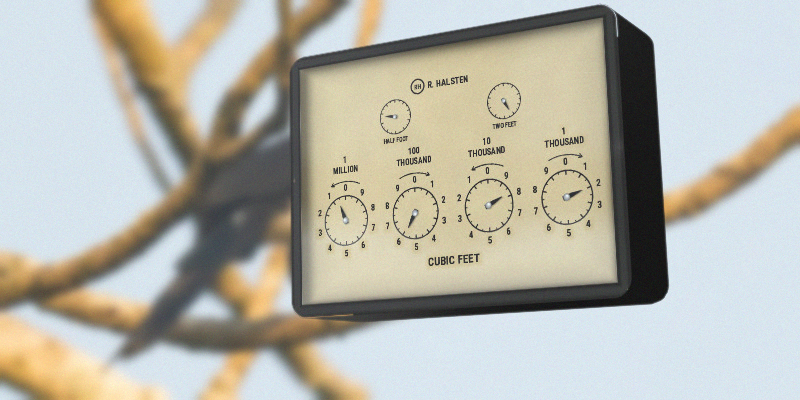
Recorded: 58200 ft³
